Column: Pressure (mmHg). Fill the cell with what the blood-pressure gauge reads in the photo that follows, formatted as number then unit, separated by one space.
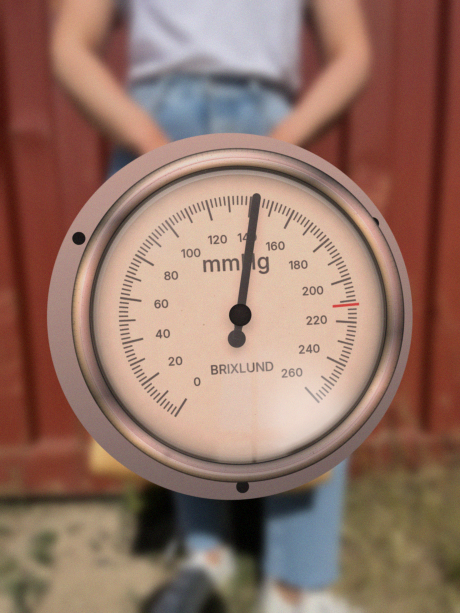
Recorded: 142 mmHg
